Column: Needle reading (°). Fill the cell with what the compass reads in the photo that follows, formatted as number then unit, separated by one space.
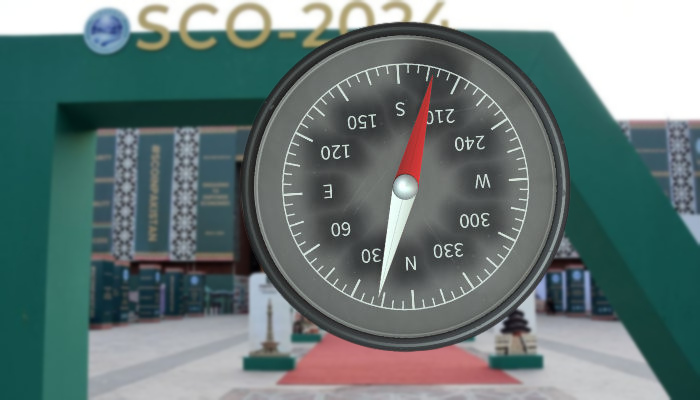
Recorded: 197.5 °
